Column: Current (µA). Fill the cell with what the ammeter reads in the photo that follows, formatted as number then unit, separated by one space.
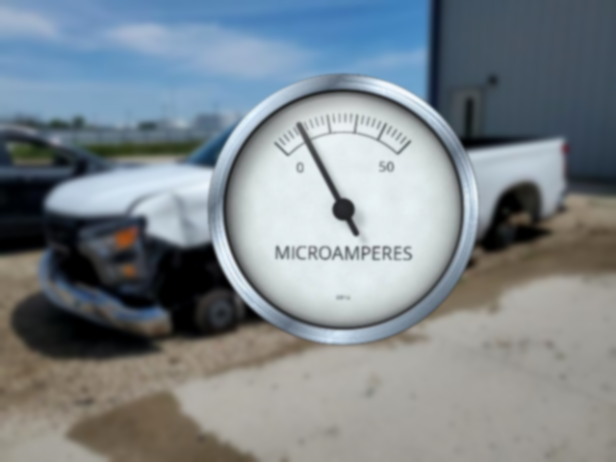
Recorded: 10 µA
